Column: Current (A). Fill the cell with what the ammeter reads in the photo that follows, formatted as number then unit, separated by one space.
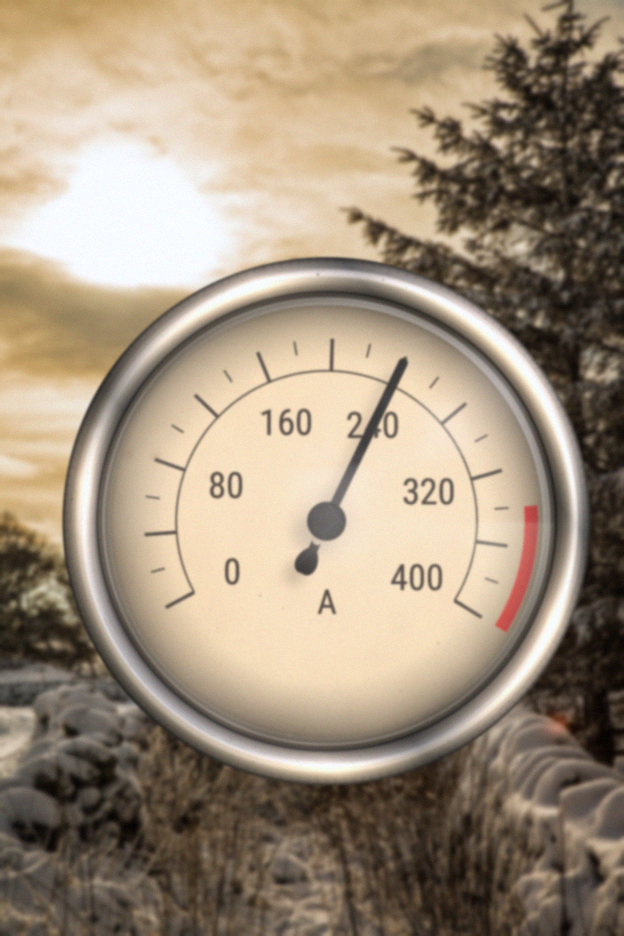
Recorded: 240 A
